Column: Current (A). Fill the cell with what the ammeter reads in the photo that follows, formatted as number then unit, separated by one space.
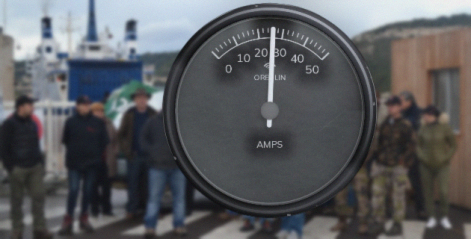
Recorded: 26 A
